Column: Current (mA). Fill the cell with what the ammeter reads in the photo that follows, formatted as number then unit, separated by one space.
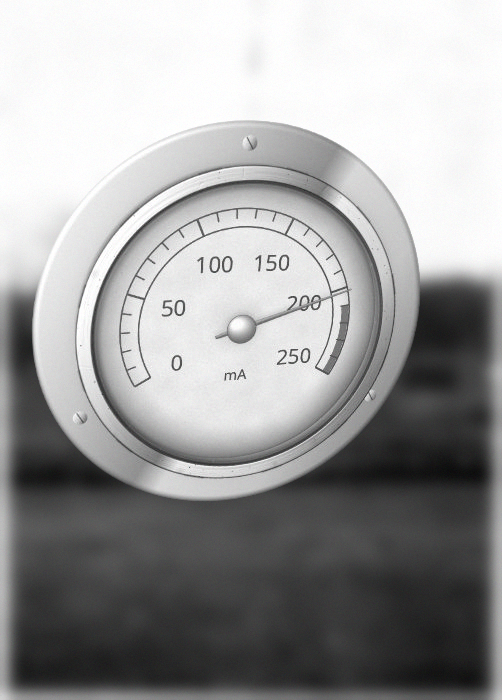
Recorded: 200 mA
